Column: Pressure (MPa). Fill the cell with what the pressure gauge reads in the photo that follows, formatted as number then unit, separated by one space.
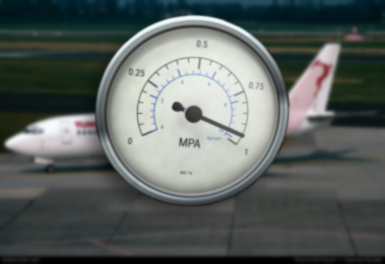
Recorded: 0.95 MPa
